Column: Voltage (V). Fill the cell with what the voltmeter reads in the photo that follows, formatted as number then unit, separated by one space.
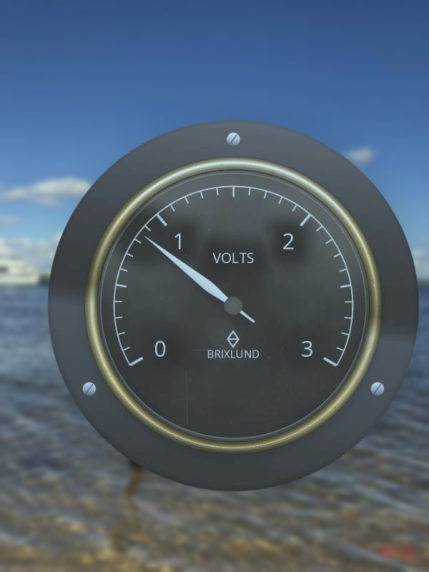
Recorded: 0.85 V
